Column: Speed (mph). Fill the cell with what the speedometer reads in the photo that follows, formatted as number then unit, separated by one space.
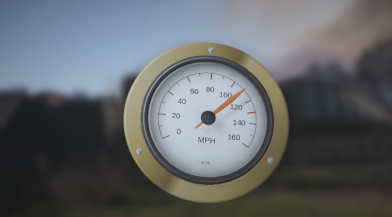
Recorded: 110 mph
